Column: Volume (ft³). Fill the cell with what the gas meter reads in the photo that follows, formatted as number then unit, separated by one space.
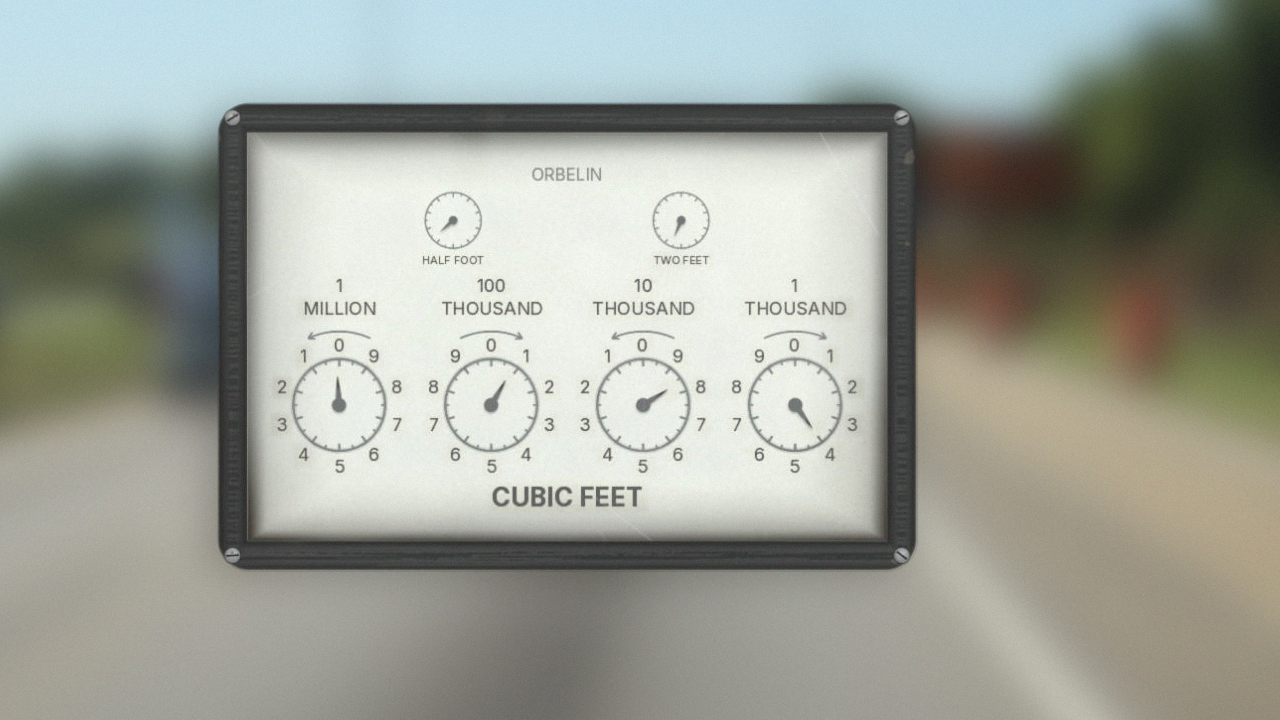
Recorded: 8400 ft³
